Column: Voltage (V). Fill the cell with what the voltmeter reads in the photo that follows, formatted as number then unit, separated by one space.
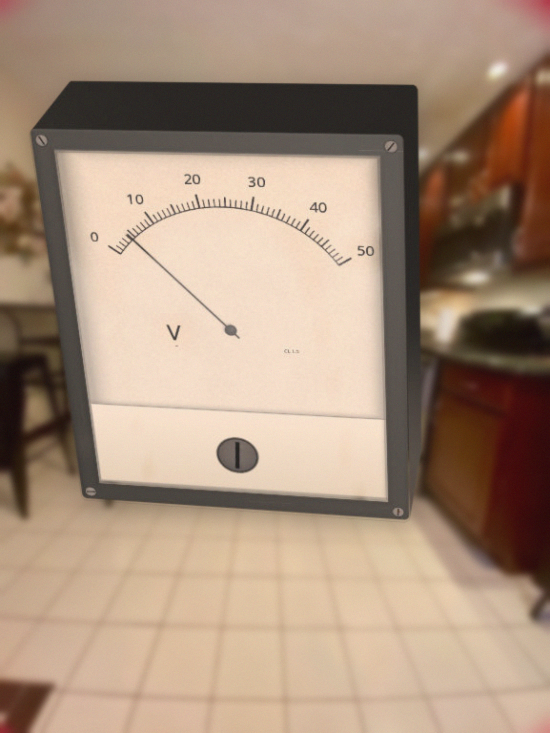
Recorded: 5 V
